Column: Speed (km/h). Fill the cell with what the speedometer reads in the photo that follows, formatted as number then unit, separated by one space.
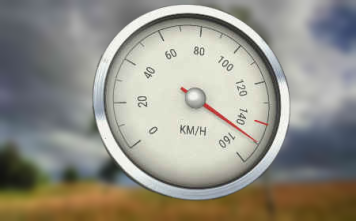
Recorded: 150 km/h
